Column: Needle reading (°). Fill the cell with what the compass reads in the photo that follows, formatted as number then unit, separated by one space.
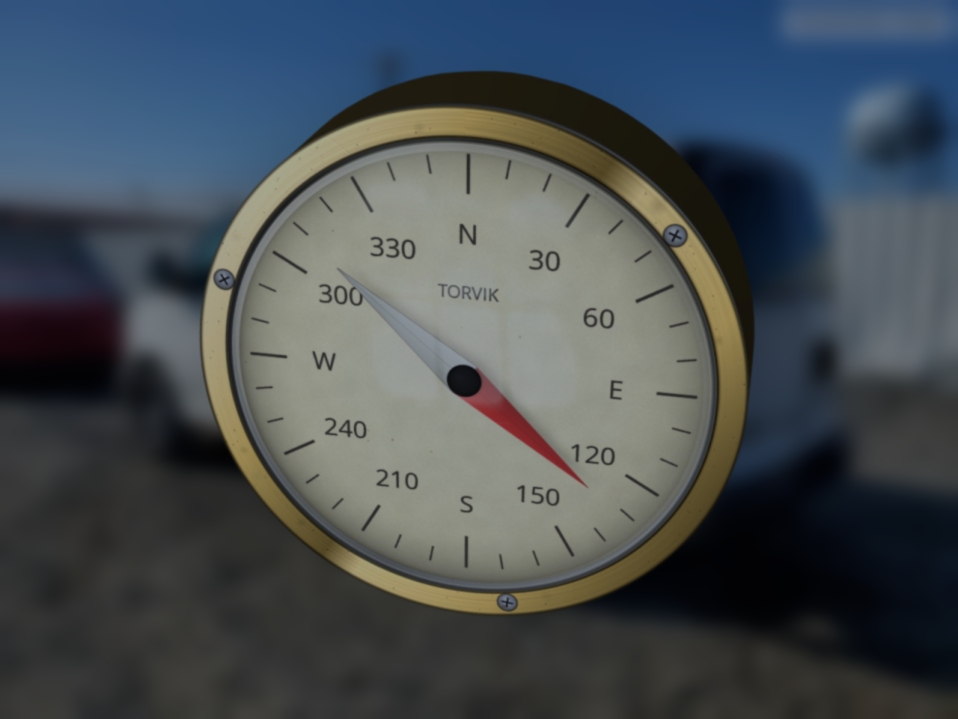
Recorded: 130 °
